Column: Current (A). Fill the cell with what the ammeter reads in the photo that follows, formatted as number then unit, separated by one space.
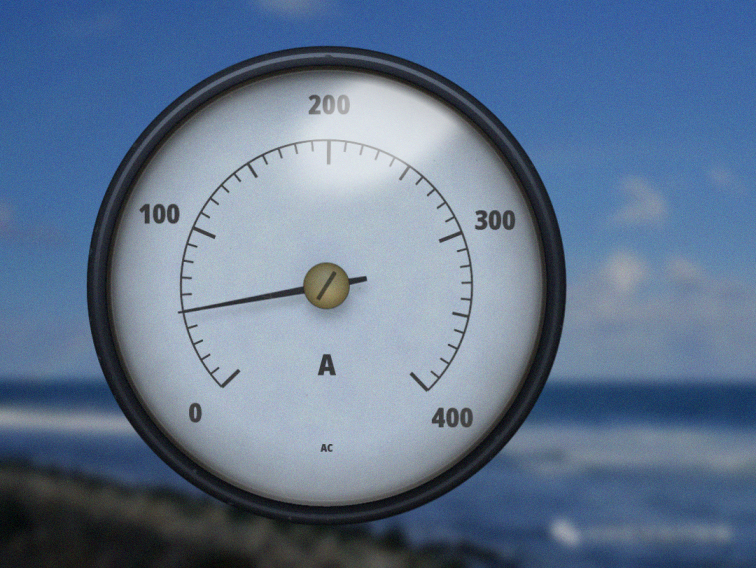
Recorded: 50 A
